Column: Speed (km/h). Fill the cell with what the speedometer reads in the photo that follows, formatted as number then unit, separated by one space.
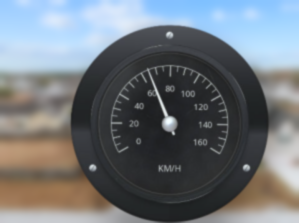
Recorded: 65 km/h
